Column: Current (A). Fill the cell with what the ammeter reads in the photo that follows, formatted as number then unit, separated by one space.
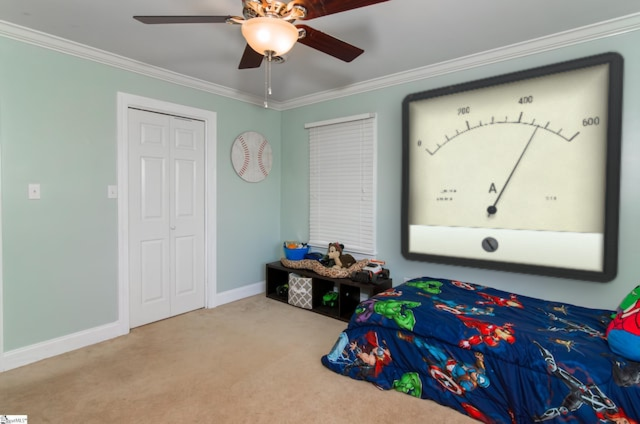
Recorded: 475 A
